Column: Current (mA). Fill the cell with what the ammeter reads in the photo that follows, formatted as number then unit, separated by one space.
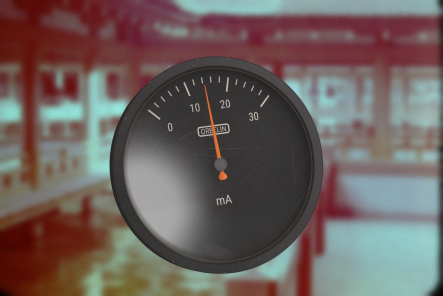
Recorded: 14 mA
